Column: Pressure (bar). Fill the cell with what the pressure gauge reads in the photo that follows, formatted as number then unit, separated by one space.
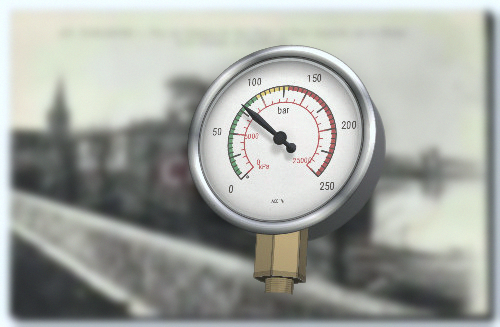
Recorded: 80 bar
